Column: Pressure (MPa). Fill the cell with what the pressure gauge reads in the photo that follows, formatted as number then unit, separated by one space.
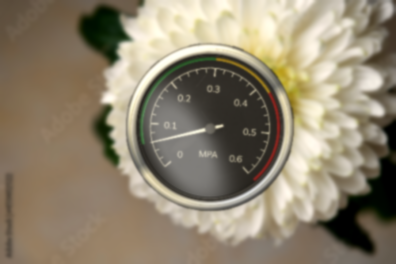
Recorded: 0.06 MPa
